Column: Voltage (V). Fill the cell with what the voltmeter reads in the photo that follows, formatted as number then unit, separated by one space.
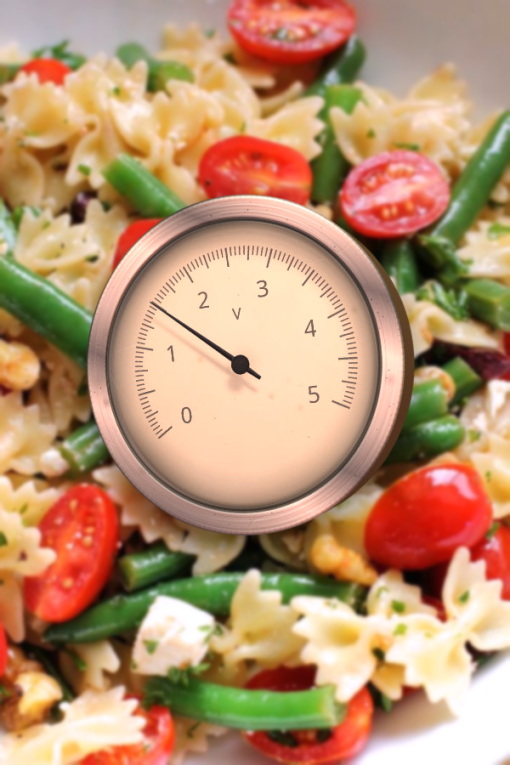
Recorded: 1.5 V
